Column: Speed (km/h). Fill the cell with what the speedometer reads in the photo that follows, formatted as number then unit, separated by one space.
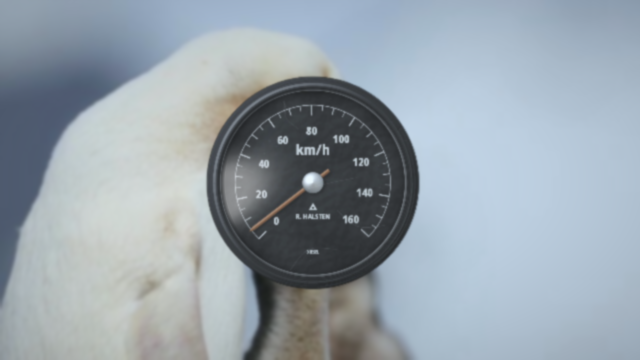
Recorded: 5 km/h
